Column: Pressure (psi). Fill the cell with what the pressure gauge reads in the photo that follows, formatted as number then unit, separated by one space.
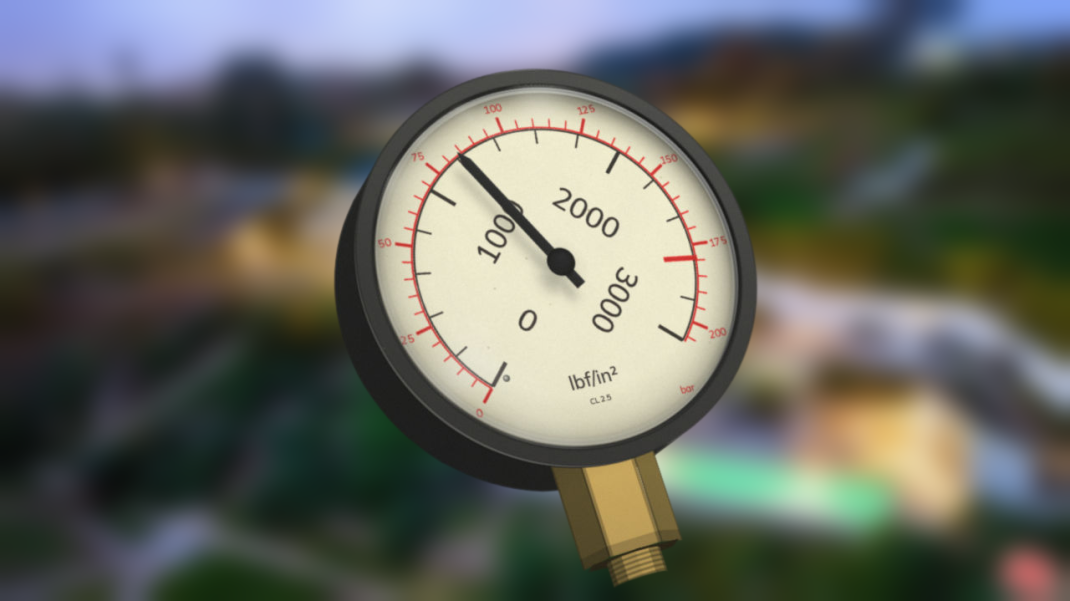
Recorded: 1200 psi
